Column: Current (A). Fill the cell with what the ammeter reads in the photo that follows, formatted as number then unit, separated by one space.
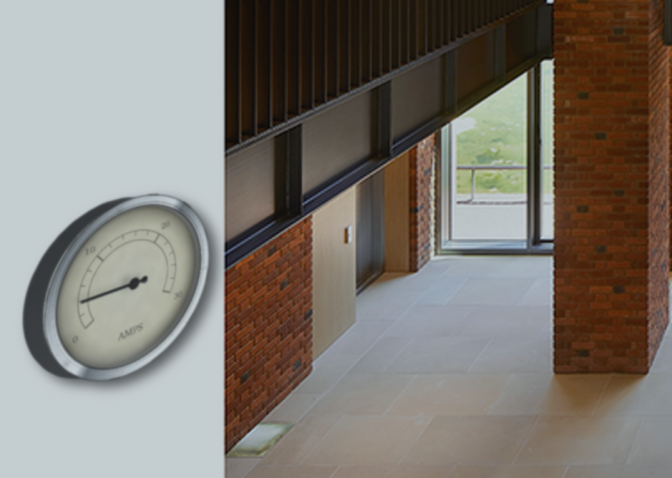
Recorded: 4 A
